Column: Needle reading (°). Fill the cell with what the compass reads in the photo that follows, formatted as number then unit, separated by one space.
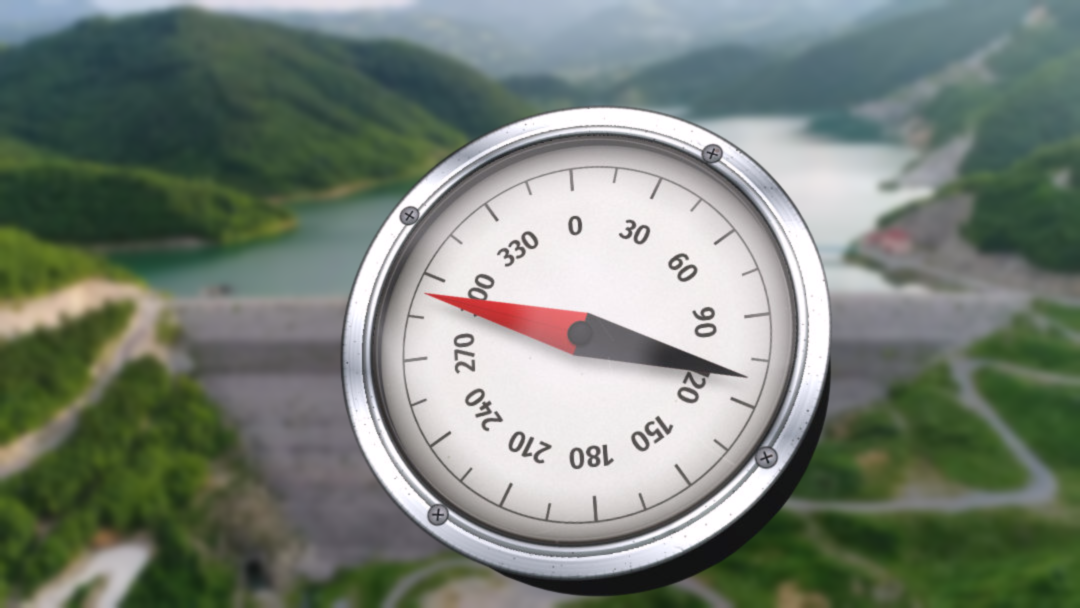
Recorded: 292.5 °
